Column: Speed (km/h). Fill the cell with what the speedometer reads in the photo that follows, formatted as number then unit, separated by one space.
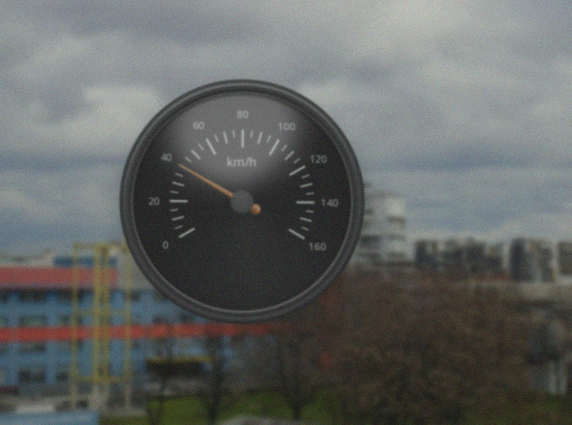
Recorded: 40 km/h
